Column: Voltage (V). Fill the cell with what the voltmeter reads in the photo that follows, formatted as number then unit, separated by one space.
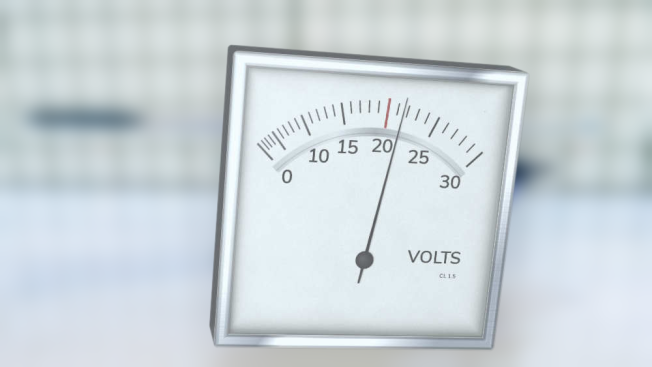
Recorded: 21.5 V
